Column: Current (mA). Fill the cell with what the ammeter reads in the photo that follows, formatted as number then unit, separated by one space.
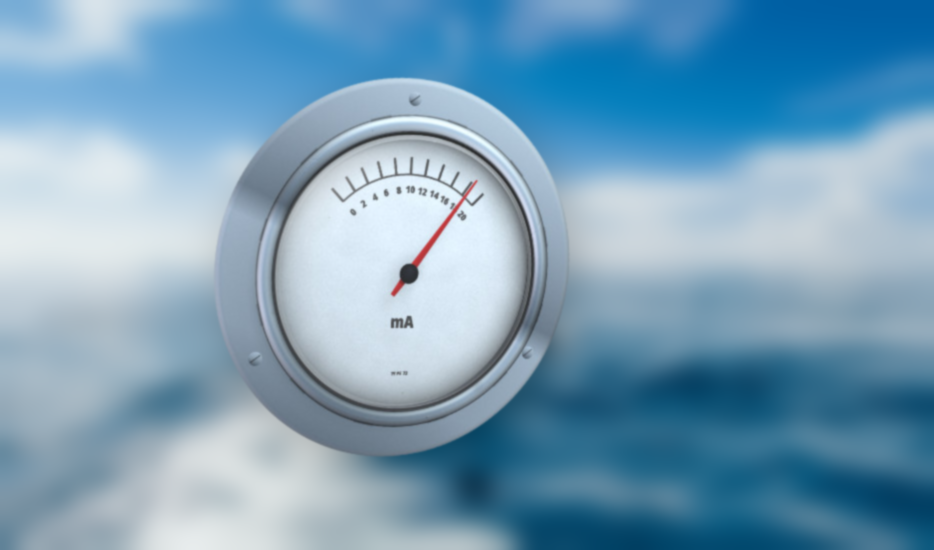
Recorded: 18 mA
